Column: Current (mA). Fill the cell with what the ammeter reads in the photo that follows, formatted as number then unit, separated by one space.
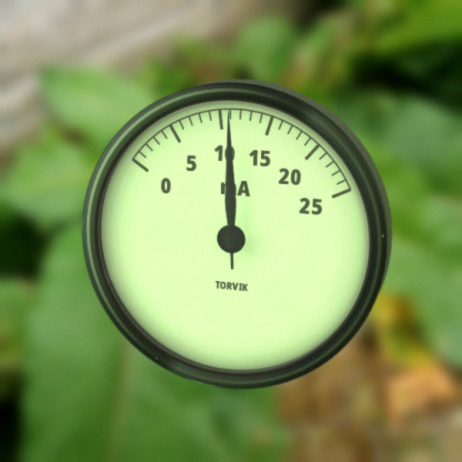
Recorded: 11 mA
